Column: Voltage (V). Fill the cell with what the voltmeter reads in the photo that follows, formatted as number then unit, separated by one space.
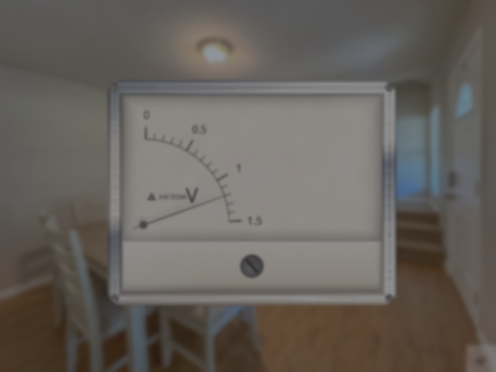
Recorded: 1.2 V
